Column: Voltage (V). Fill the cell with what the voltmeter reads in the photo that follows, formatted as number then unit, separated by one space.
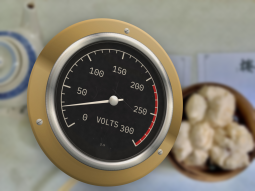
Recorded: 25 V
